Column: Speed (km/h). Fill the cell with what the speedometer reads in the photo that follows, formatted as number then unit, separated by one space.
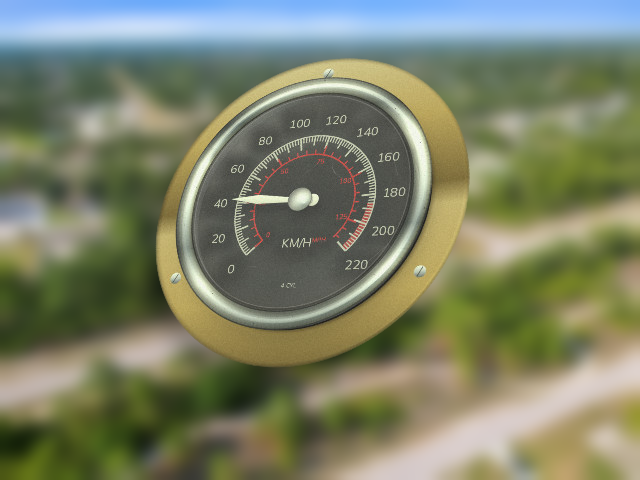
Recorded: 40 km/h
